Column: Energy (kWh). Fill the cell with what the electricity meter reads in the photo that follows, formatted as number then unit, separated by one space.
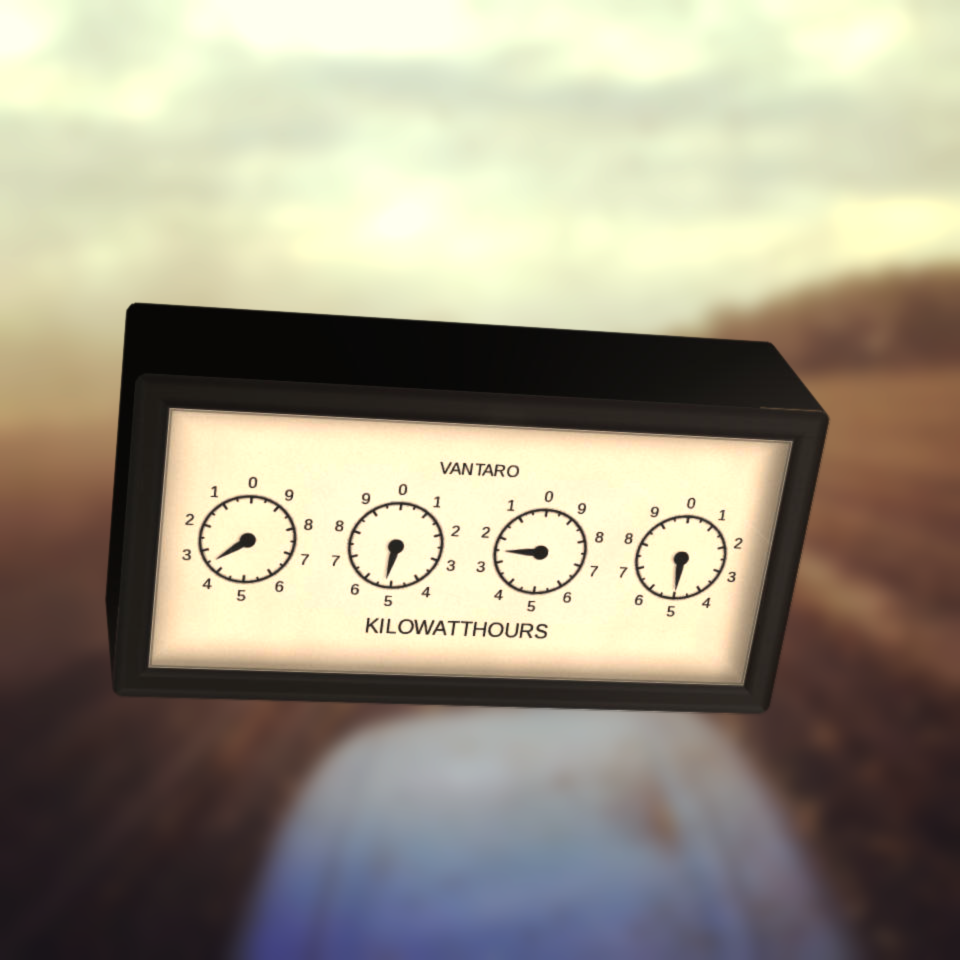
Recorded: 3525 kWh
